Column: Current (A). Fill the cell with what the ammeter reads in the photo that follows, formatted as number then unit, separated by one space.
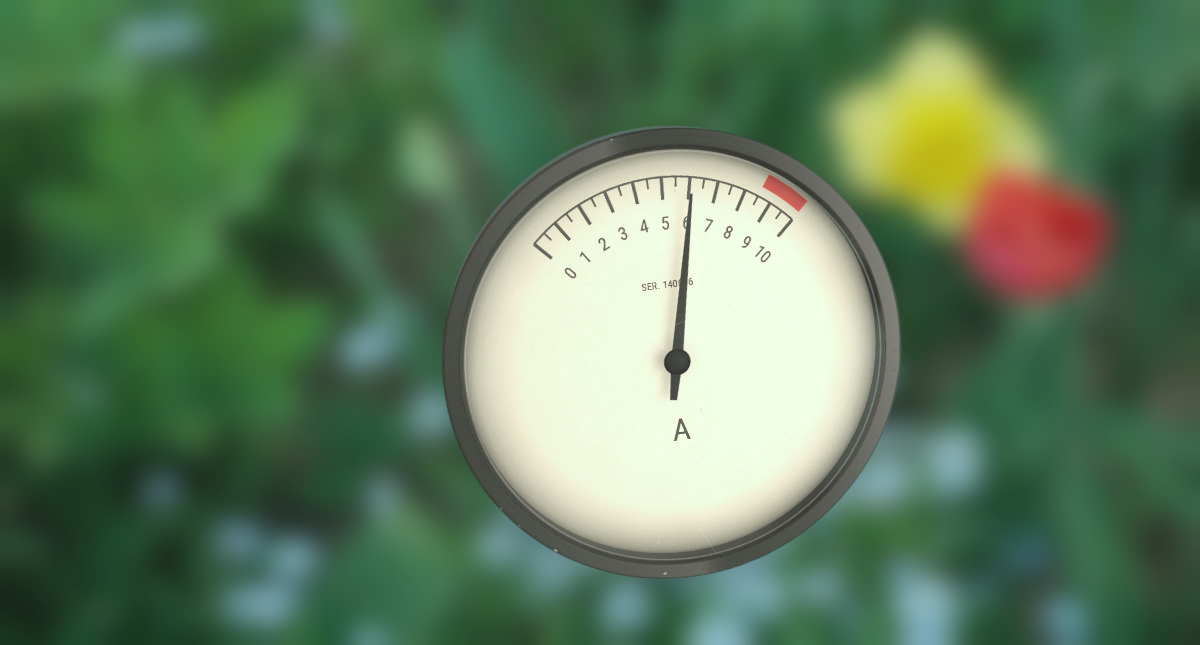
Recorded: 6 A
